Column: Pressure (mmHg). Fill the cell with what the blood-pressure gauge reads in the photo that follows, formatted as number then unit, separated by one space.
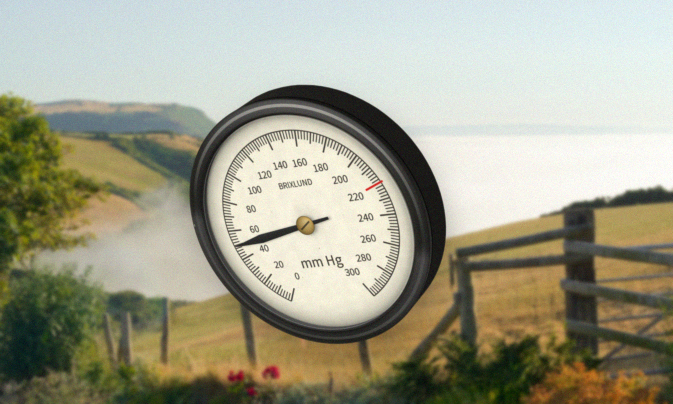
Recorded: 50 mmHg
